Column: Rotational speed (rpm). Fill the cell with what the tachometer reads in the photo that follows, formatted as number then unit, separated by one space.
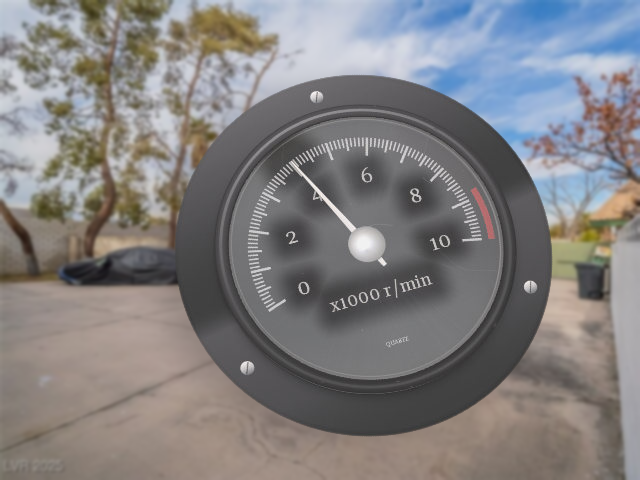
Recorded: 4000 rpm
